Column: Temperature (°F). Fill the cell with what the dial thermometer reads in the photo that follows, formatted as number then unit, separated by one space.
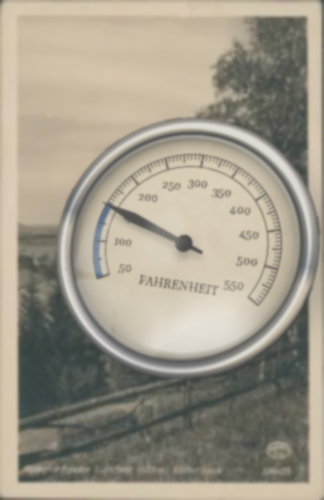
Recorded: 150 °F
